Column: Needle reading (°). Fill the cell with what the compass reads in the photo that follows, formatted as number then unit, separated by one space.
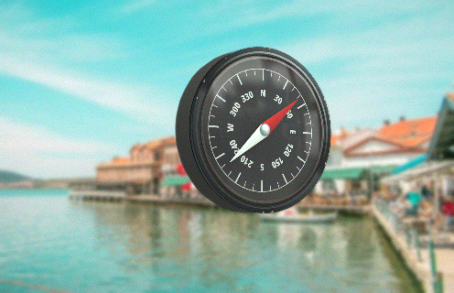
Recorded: 50 °
